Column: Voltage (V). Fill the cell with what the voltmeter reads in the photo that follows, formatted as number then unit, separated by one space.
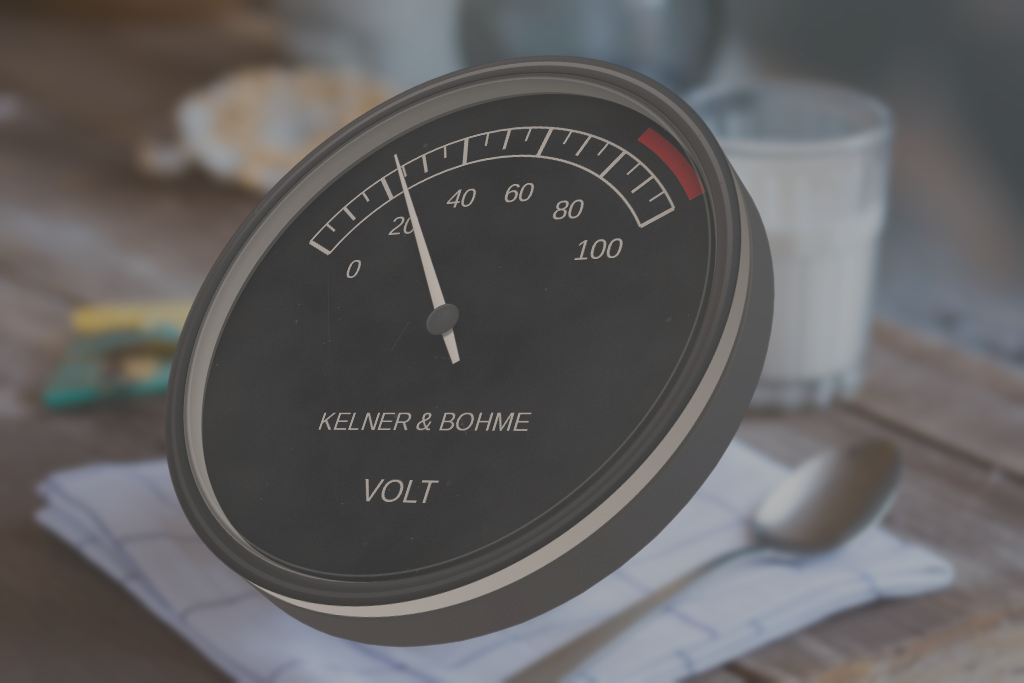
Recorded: 25 V
